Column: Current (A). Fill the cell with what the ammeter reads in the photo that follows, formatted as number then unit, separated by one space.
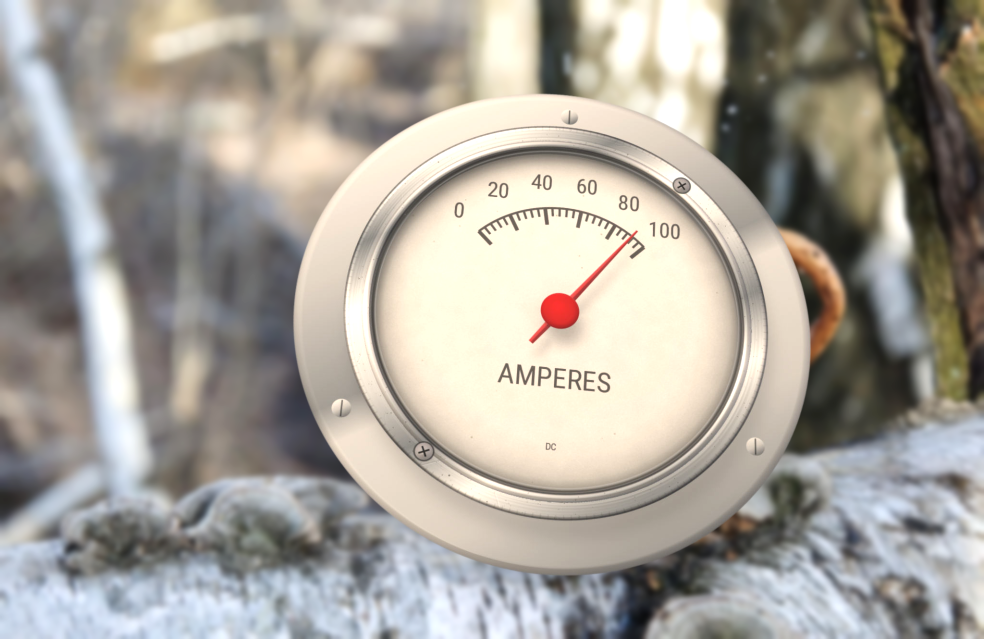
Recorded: 92 A
